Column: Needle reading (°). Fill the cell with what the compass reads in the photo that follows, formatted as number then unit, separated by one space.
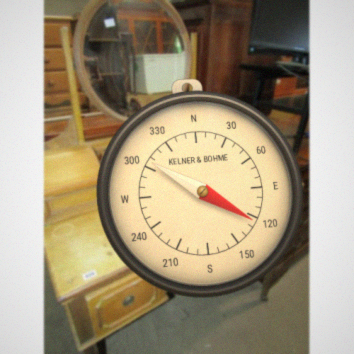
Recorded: 125 °
